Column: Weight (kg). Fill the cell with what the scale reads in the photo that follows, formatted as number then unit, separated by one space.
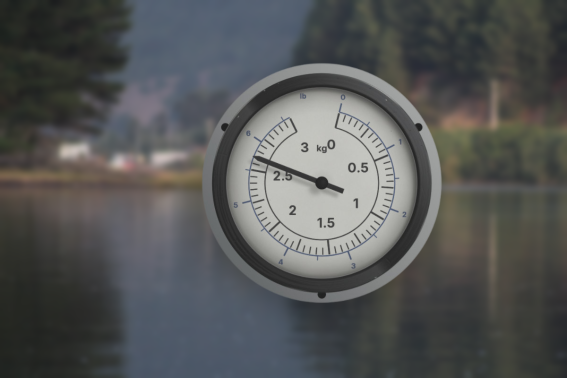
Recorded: 2.6 kg
